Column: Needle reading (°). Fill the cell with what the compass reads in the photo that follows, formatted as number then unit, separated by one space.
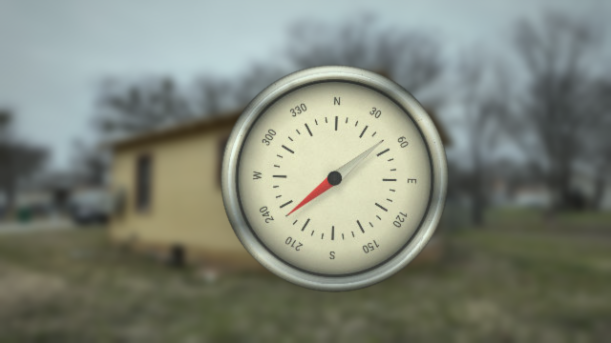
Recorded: 230 °
